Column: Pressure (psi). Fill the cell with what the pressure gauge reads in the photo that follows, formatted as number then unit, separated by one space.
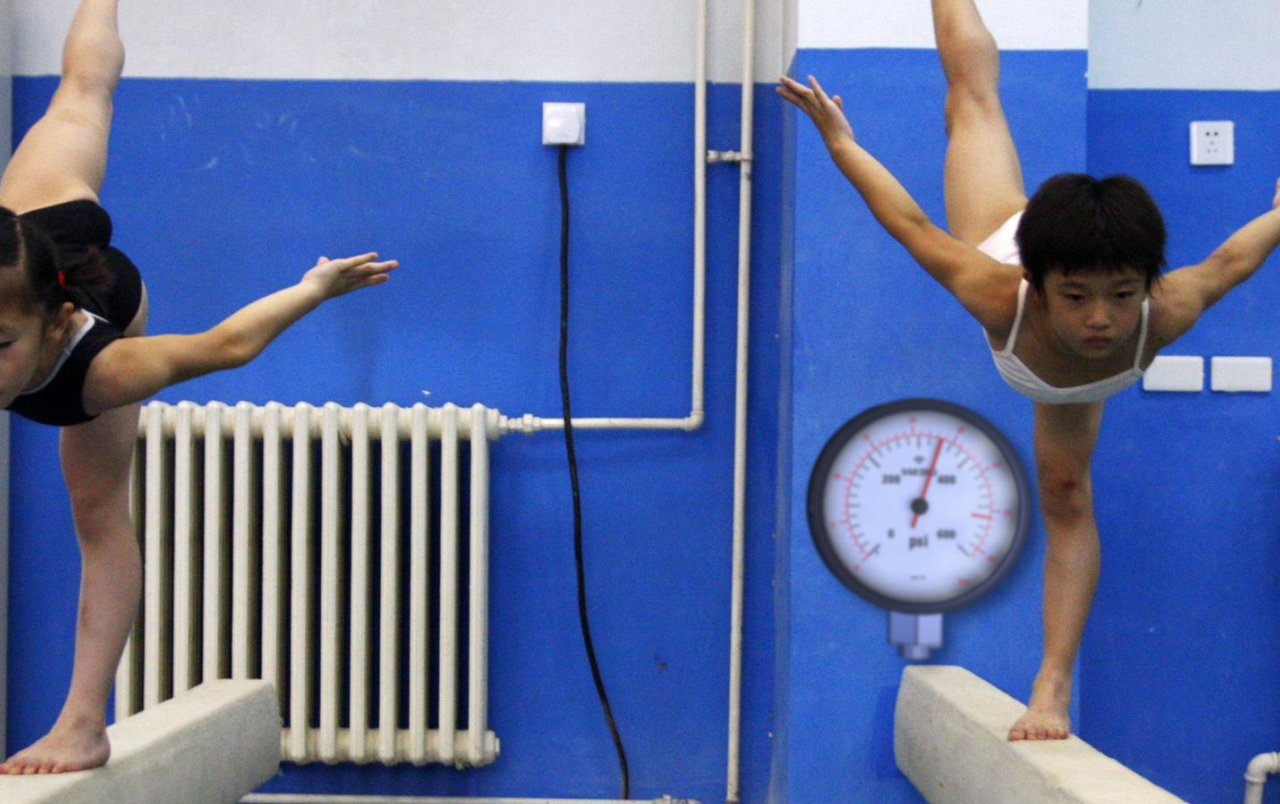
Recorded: 340 psi
